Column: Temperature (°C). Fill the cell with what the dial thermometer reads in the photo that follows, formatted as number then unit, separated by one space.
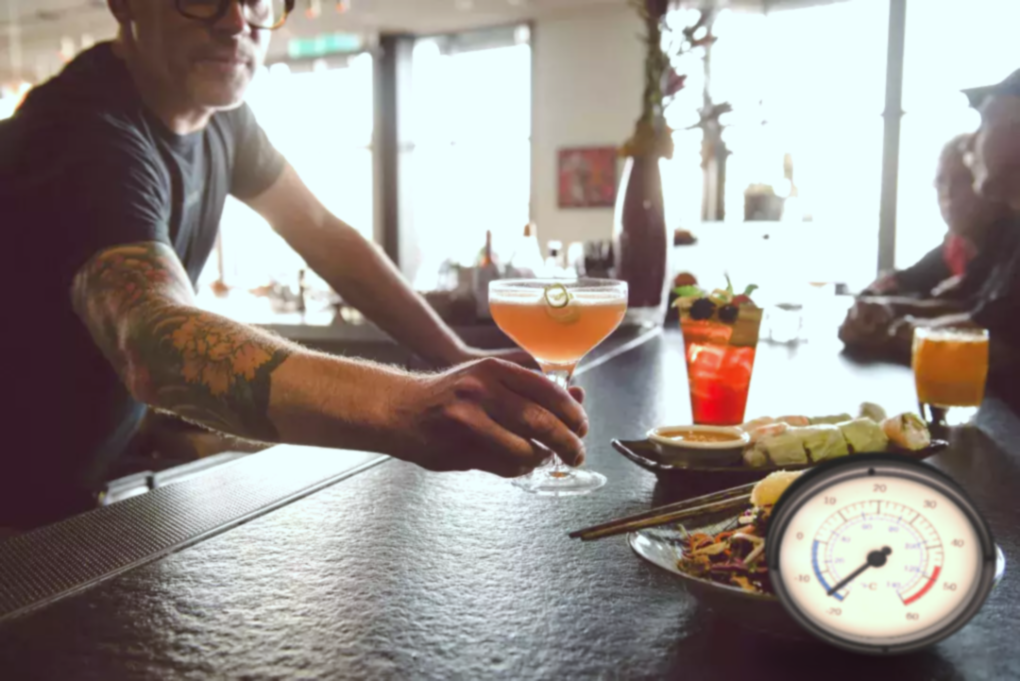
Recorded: -16 °C
